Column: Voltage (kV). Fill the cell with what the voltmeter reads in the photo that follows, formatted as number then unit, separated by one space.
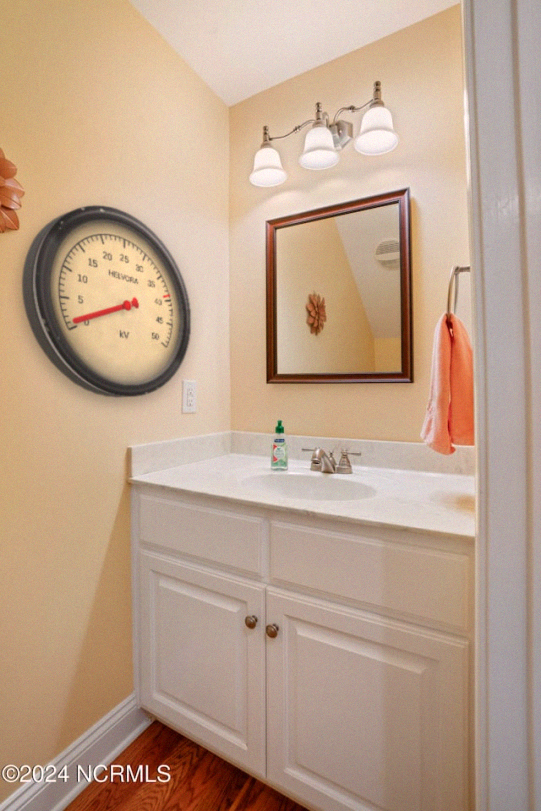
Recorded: 1 kV
